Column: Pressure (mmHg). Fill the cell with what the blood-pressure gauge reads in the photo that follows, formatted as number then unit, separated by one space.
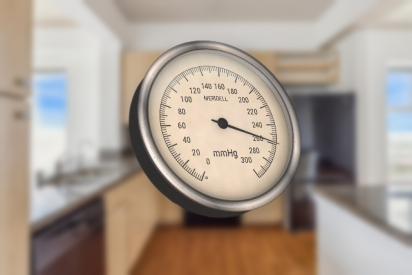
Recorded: 260 mmHg
